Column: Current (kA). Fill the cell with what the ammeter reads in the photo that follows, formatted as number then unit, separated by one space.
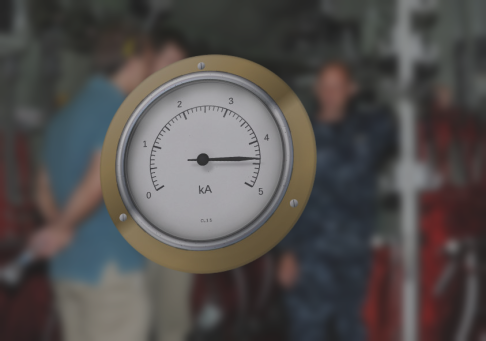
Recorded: 4.4 kA
